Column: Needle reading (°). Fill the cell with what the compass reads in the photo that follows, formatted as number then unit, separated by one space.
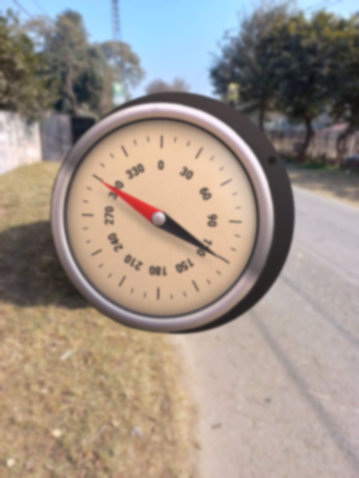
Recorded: 300 °
